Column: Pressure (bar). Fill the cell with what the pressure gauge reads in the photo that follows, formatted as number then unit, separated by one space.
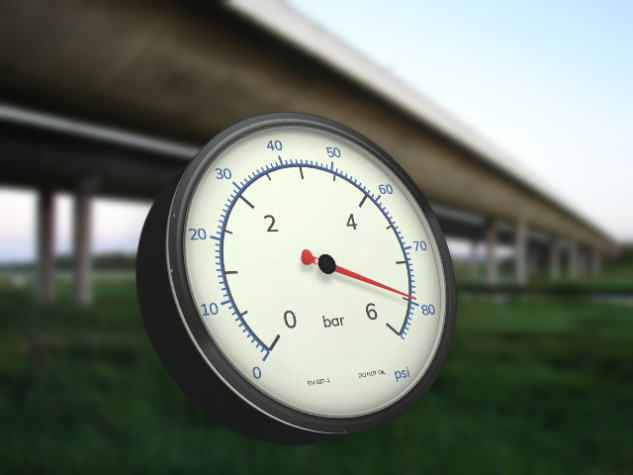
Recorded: 5.5 bar
